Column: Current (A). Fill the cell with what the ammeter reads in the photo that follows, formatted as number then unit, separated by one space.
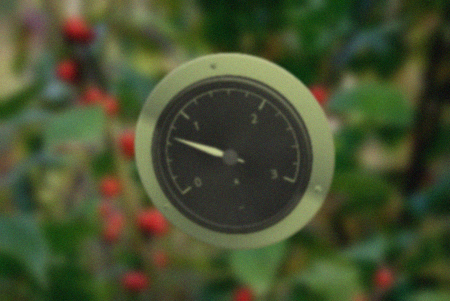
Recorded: 0.7 A
